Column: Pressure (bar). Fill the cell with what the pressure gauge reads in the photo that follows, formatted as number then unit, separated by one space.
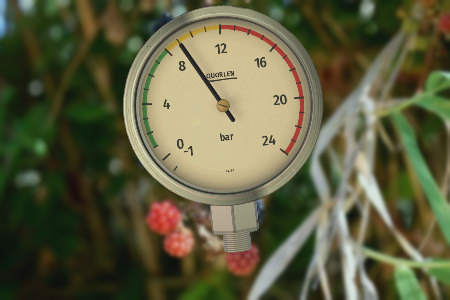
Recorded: 9 bar
